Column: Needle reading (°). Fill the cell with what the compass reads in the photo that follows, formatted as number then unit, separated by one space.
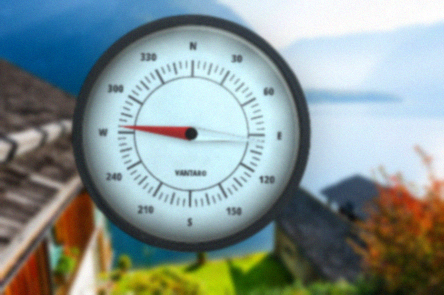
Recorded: 275 °
